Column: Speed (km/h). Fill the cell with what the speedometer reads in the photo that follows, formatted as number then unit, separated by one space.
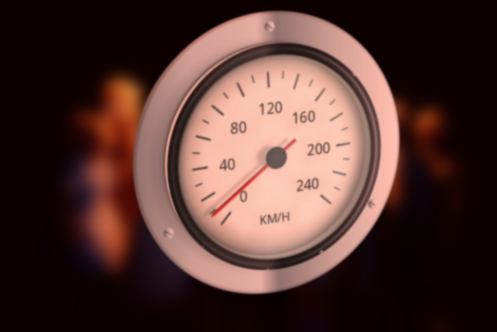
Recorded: 10 km/h
